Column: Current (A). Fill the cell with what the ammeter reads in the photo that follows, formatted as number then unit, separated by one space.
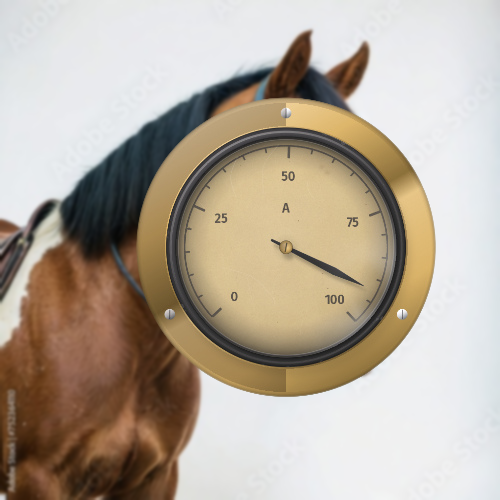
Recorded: 92.5 A
